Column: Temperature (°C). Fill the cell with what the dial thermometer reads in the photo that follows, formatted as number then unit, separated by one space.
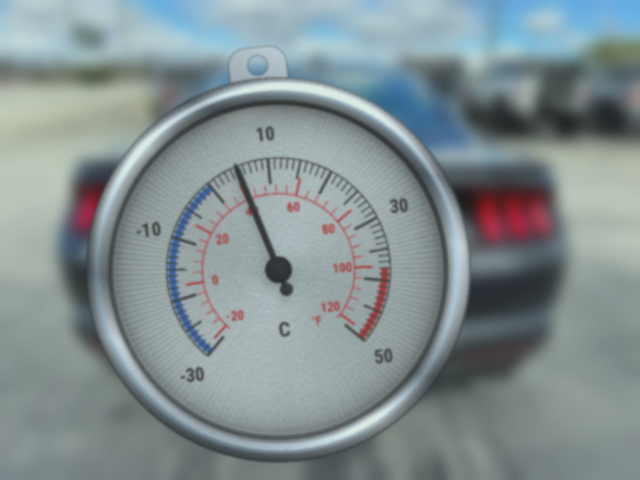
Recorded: 5 °C
